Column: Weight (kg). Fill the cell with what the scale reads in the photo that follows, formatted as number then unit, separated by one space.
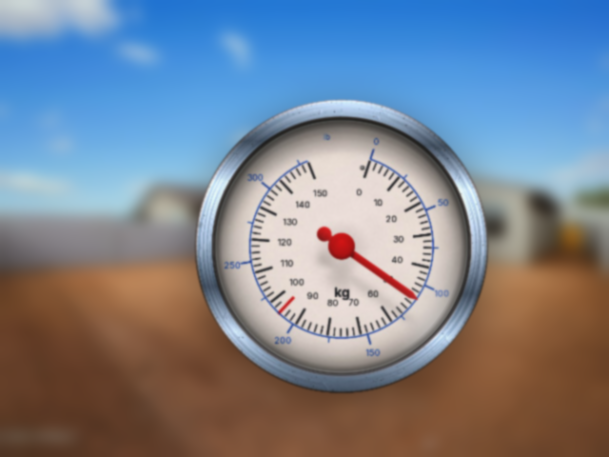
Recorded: 50 kg
